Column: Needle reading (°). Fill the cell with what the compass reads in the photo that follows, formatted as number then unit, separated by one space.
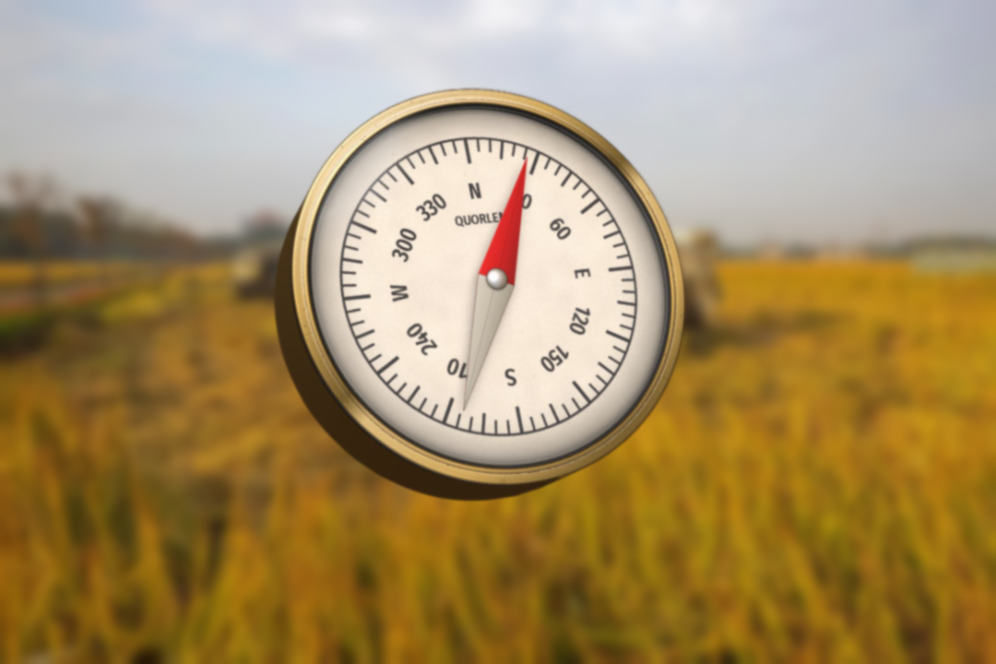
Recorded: 25 °
